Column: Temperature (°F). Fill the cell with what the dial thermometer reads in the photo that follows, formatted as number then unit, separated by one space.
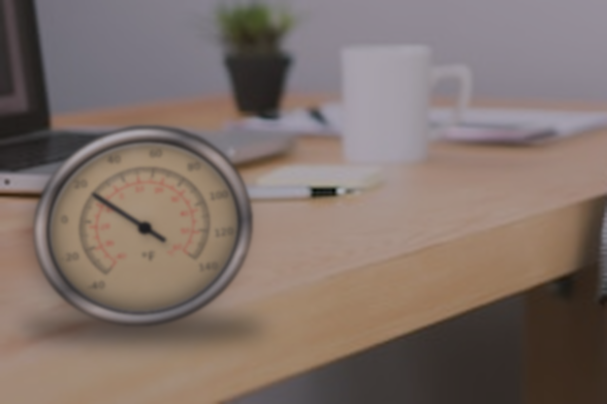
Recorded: 20 °F
